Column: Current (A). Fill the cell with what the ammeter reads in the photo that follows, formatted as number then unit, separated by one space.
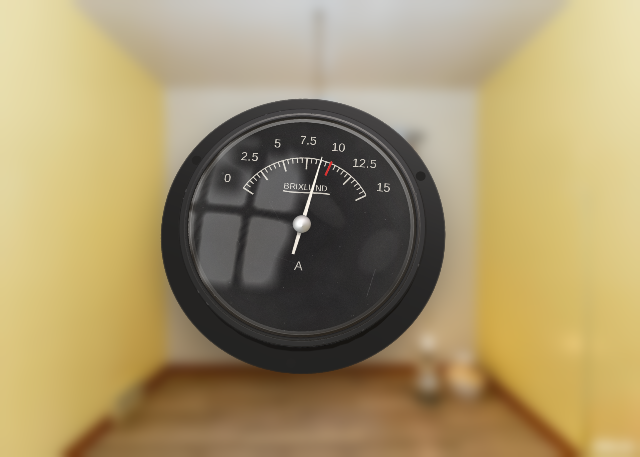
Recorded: 9 A
